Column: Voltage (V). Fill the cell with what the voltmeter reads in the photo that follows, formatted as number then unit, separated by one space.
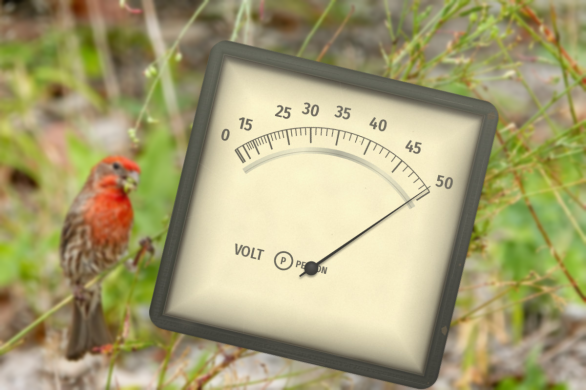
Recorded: 49.5 V
